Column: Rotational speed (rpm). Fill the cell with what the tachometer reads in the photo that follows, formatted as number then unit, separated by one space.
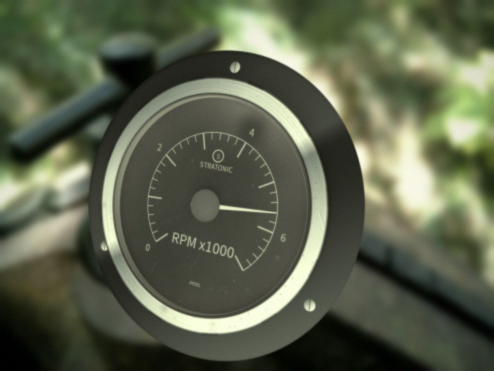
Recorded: 5600 rpm
